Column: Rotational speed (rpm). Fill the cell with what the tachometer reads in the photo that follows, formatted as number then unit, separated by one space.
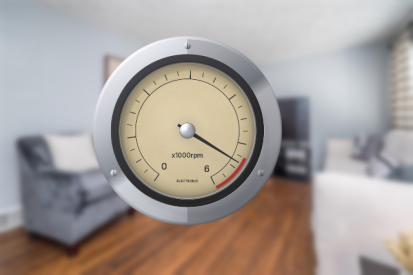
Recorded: 5375 rpm
